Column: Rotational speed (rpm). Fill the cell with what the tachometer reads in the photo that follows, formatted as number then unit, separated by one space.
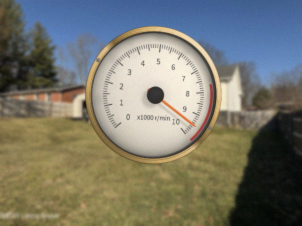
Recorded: 9500 rpm
